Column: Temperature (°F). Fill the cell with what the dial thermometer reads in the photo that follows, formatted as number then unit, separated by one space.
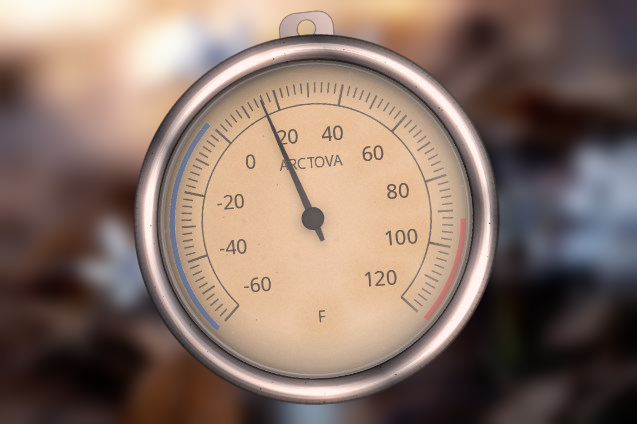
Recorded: 16 °F
